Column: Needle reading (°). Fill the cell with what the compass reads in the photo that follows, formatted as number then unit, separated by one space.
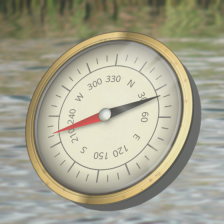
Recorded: 220 °
